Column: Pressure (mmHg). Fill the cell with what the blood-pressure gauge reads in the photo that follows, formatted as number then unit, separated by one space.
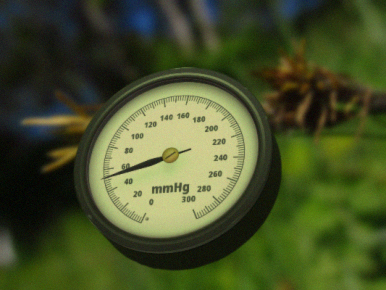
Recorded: 50 mmHg
